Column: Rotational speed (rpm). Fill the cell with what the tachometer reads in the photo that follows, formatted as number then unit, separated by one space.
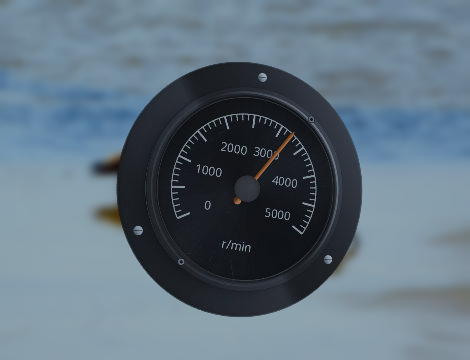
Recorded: 3200 rpm
